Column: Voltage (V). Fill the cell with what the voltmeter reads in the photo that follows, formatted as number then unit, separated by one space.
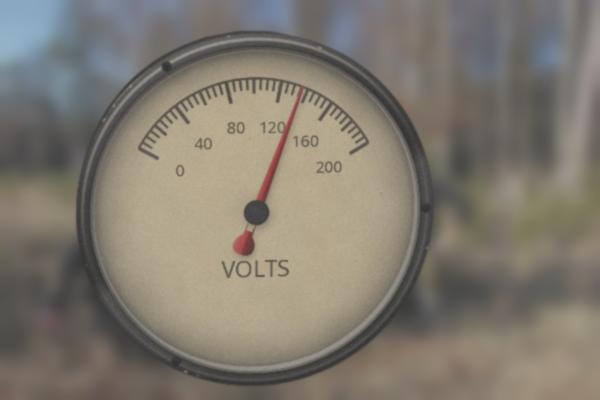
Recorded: 135 V
